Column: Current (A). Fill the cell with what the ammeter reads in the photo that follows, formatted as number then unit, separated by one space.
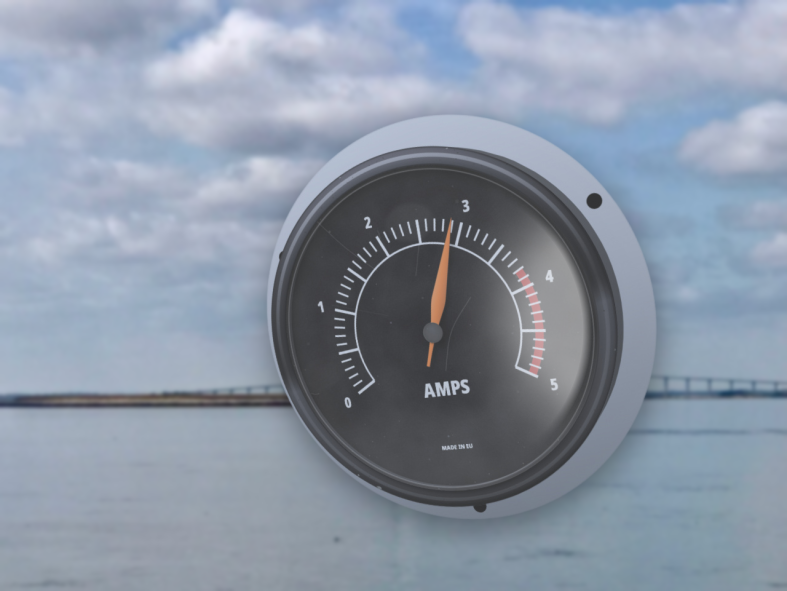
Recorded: 2.9 A
